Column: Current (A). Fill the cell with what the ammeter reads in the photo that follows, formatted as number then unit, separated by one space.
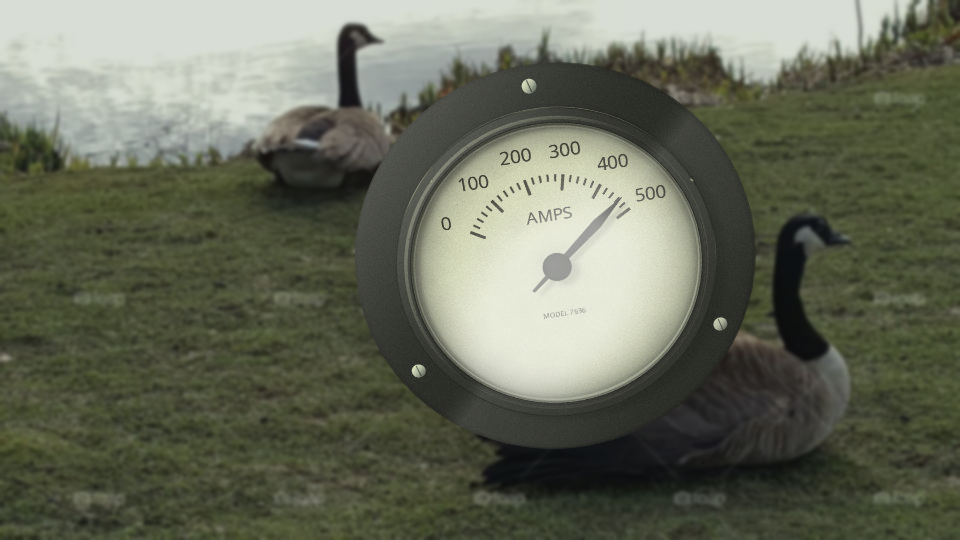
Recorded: 460 A
